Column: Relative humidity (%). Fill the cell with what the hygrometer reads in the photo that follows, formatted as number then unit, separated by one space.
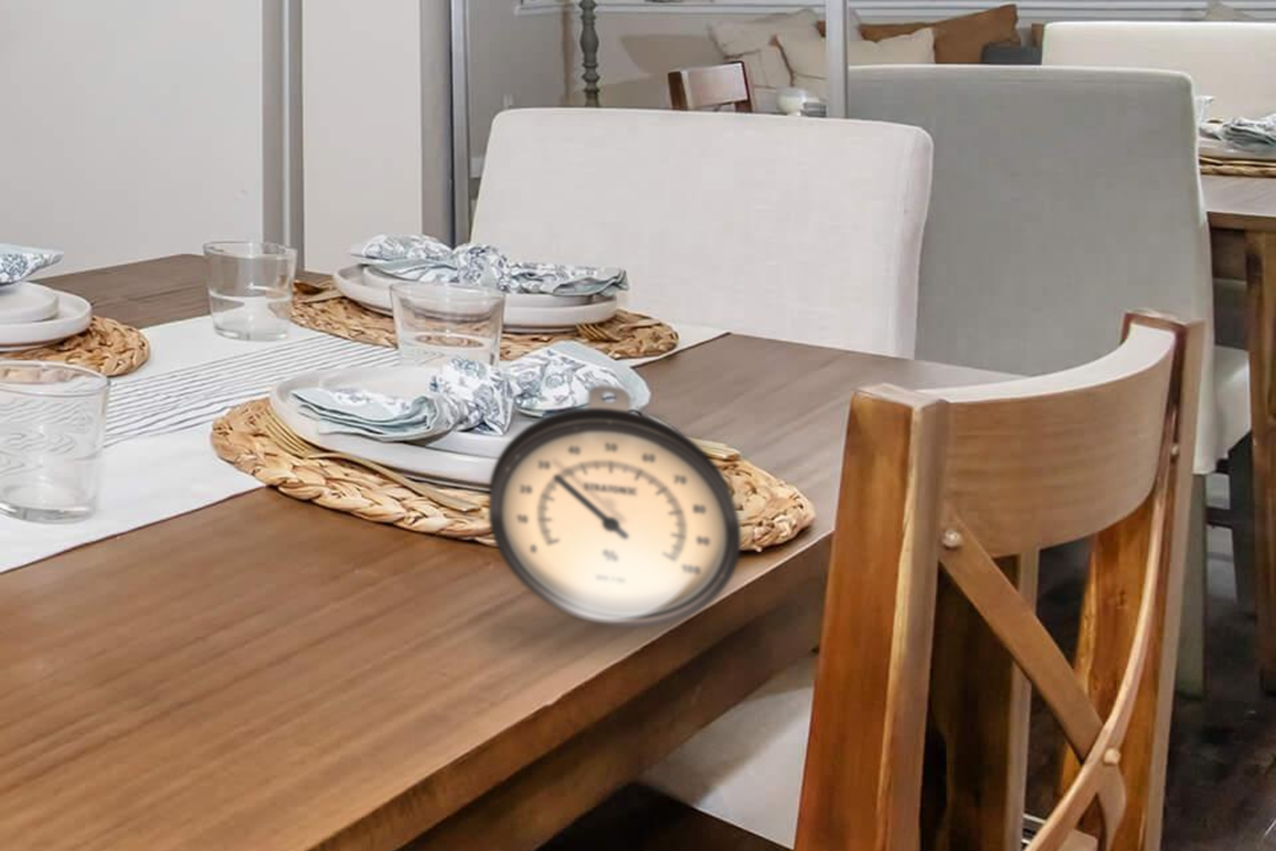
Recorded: 30 %
